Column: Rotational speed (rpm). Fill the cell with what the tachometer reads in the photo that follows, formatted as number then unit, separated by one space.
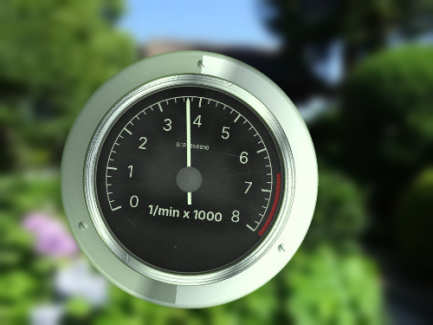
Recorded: 3700 rpm
